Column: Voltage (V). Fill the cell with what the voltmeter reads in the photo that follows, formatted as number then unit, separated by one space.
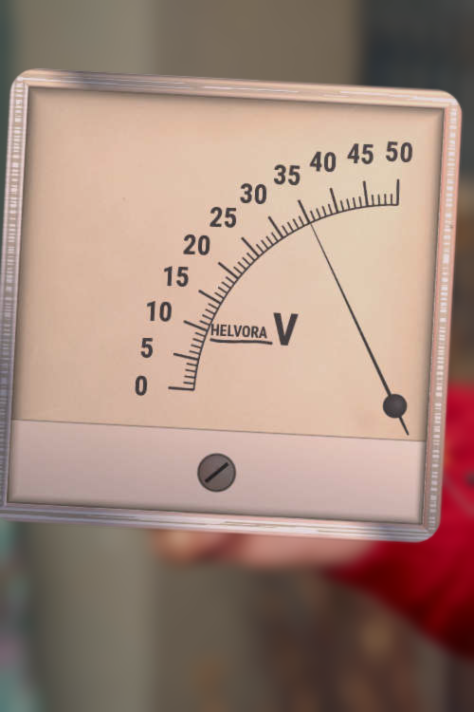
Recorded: 35 V
